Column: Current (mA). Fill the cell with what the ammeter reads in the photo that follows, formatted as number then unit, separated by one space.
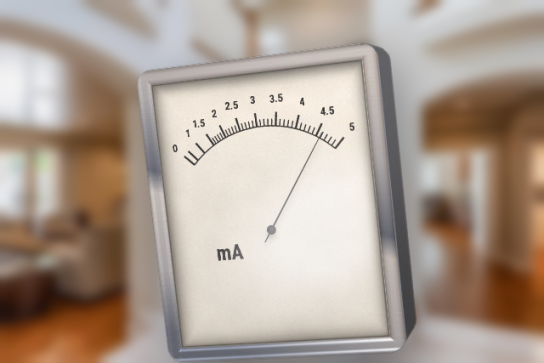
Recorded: 4.6 mA
